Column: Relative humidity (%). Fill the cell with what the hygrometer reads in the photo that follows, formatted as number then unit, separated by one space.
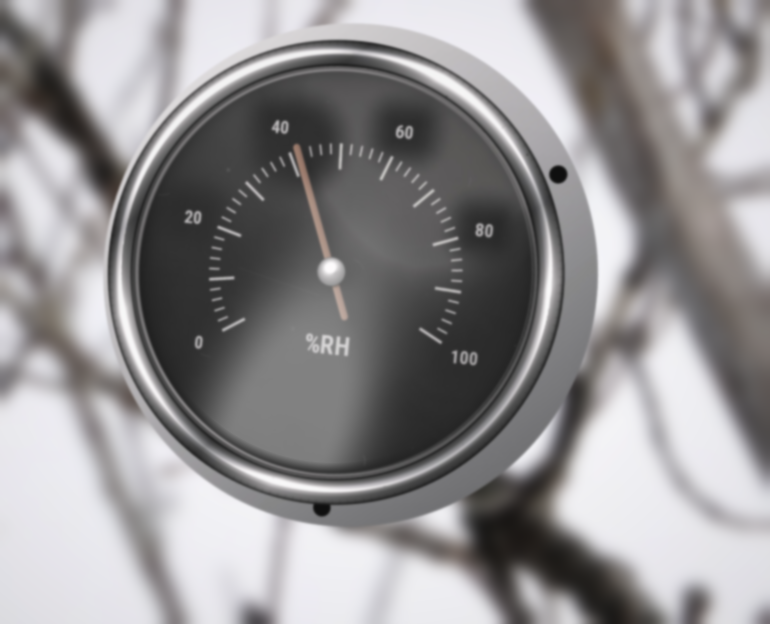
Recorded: 42 %
